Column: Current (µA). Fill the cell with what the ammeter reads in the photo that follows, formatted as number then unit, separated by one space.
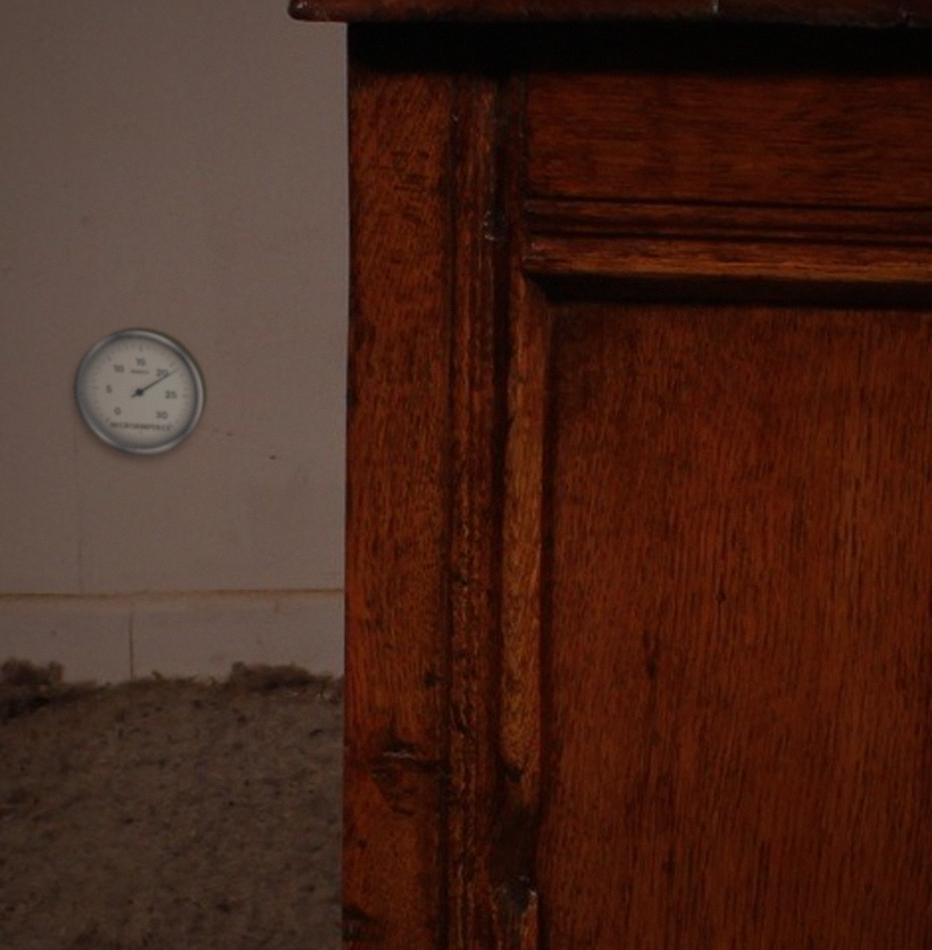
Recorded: 21 µA
